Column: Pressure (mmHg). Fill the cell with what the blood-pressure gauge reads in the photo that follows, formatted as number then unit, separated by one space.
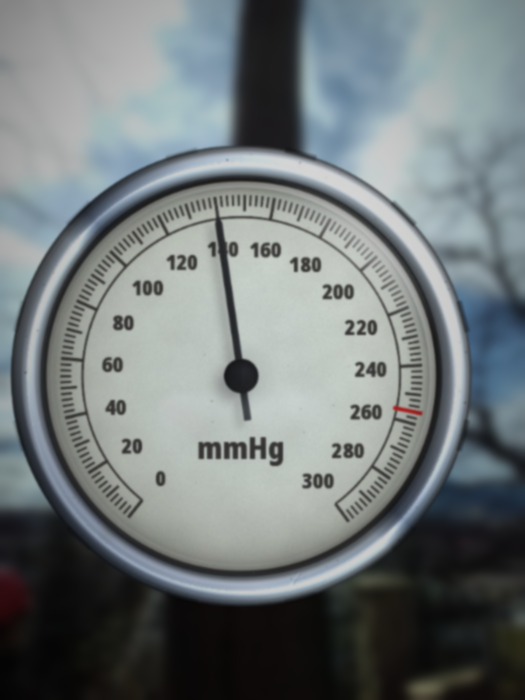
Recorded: 140 mmHg
